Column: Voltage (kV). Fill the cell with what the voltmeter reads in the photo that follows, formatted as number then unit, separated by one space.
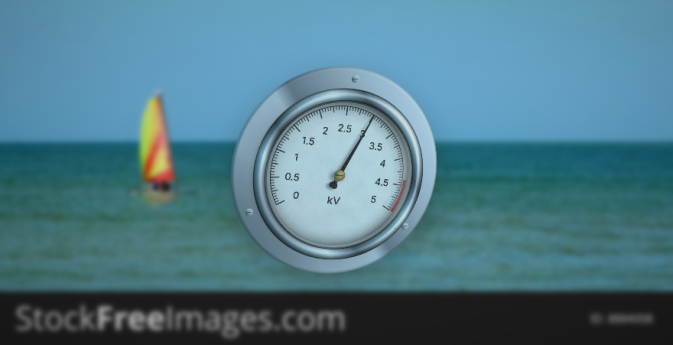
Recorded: 3 kV
